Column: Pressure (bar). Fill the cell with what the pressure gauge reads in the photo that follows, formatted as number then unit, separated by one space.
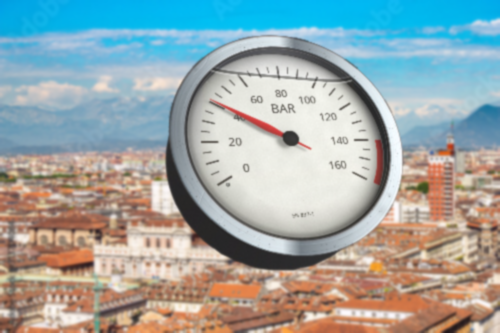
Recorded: 40 bar
